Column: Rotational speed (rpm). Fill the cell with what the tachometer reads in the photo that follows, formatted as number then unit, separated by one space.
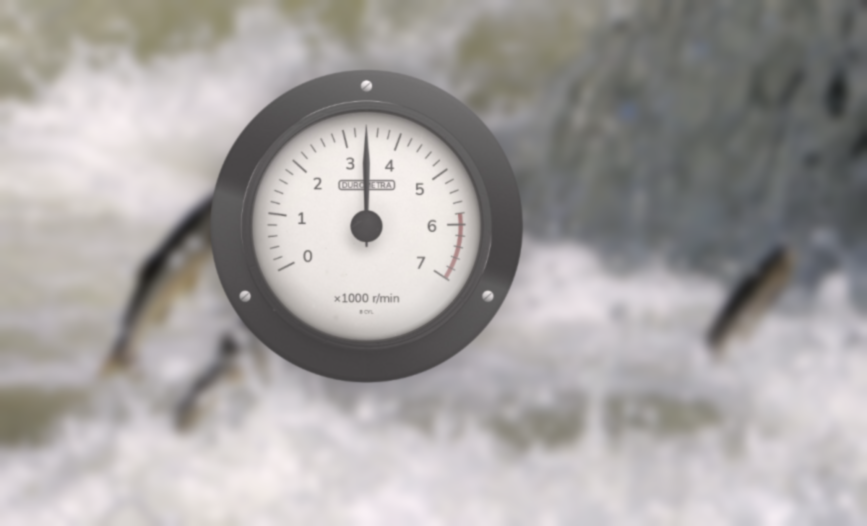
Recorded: 3400 rpm
